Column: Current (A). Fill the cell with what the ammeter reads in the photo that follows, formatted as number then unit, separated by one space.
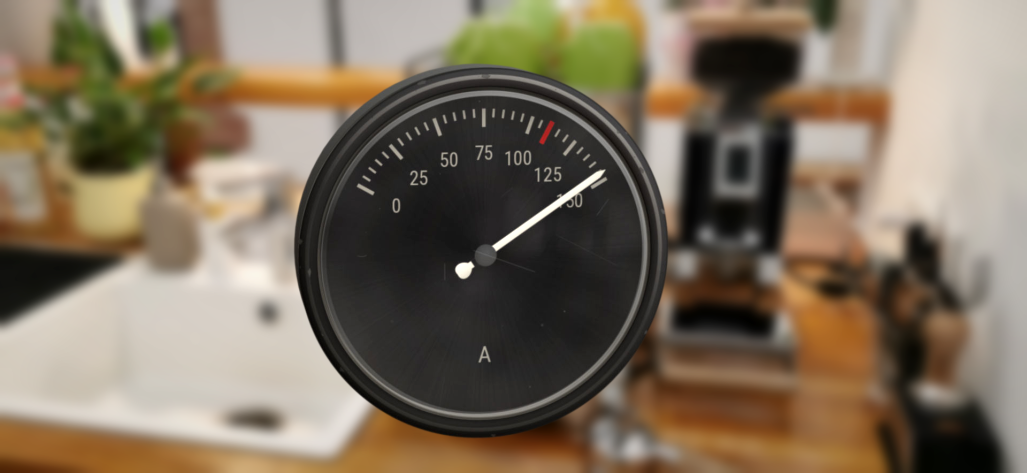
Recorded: 145 A
